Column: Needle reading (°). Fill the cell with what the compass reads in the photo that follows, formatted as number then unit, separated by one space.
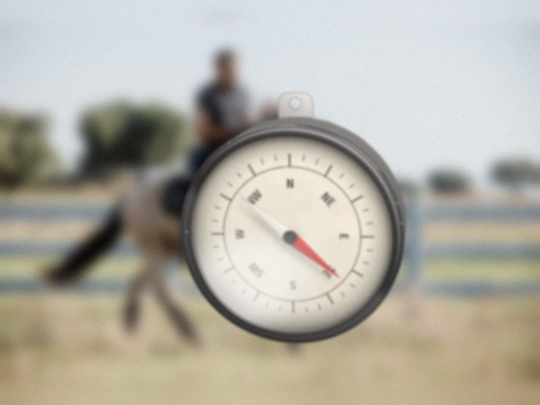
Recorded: 130 °
